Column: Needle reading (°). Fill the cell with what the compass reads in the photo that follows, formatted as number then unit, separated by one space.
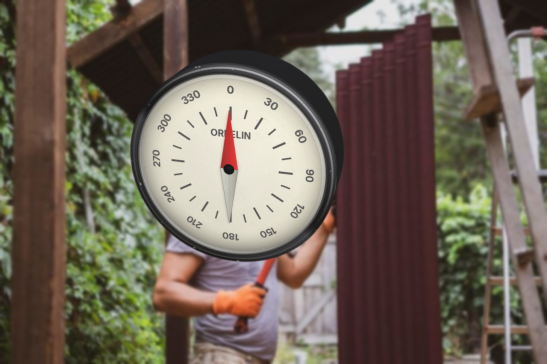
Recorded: 0 °
